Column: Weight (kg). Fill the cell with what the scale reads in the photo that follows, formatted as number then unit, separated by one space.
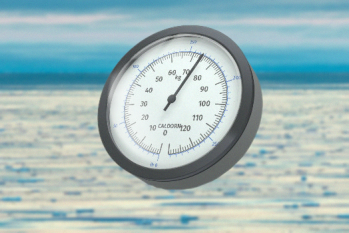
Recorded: 75 kg
